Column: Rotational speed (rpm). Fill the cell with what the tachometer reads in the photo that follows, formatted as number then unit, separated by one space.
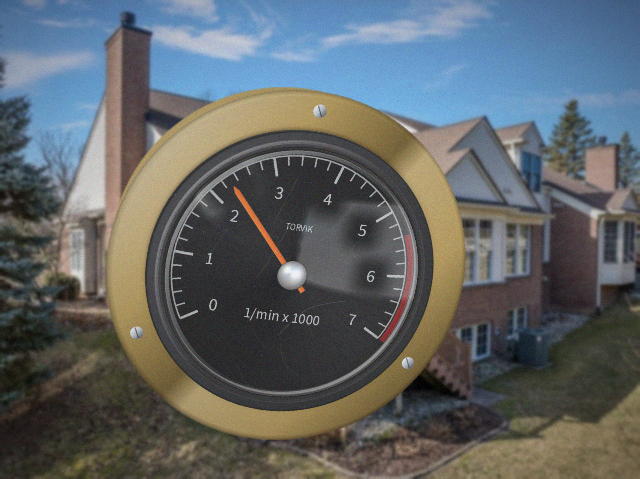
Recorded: 2300 rpm
